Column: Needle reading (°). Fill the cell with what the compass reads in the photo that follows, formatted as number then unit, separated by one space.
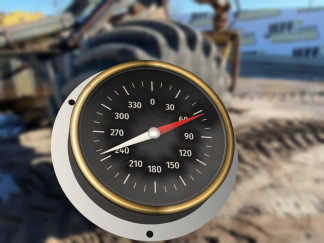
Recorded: 65 °
